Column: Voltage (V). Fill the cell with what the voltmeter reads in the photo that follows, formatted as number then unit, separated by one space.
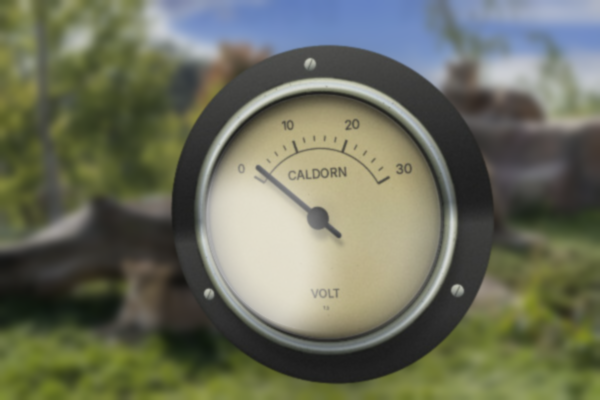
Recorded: 2 V
